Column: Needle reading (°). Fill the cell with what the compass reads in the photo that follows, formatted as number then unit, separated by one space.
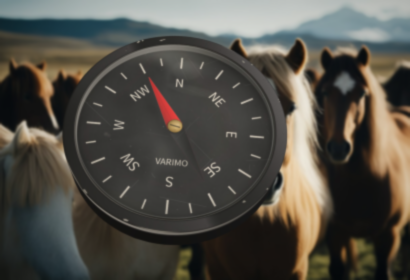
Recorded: 330 °
